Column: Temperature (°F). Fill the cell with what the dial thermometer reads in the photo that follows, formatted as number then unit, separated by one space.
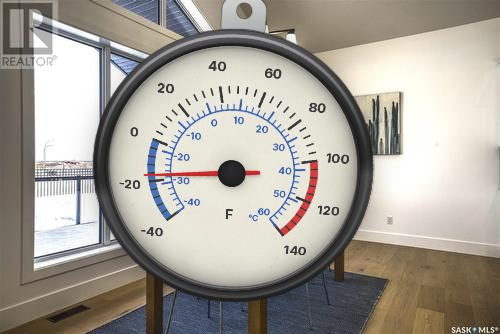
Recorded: -16 °F
